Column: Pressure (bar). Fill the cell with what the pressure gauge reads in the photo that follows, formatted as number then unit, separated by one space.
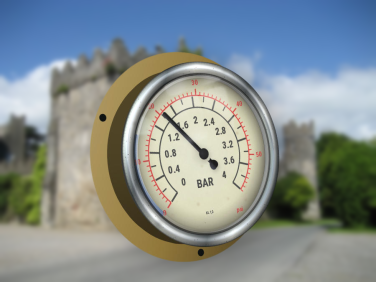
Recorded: 1.4 bar
